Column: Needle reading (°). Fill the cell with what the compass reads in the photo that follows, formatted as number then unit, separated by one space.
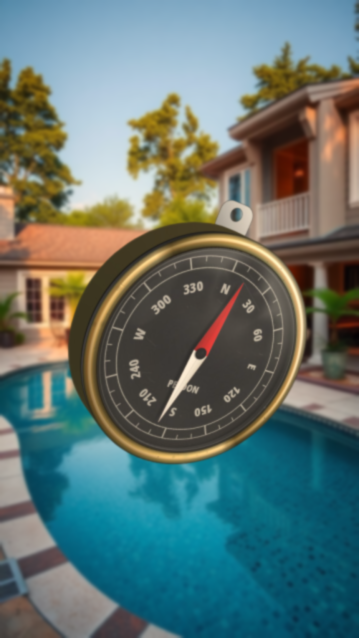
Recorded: 10 °
